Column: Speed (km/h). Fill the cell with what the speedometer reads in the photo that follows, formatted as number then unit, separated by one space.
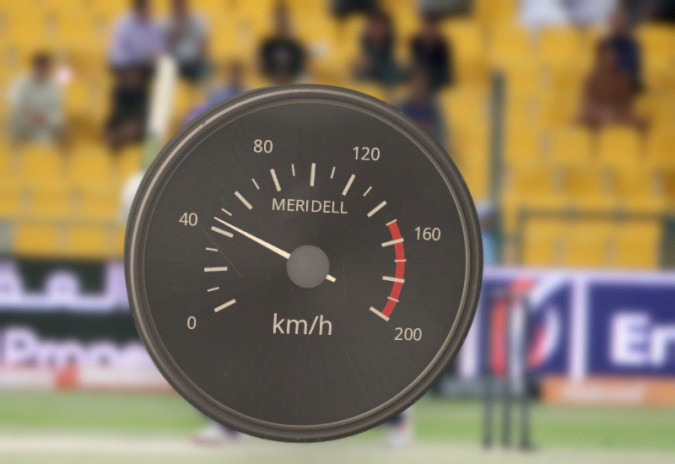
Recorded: 45 km/h
